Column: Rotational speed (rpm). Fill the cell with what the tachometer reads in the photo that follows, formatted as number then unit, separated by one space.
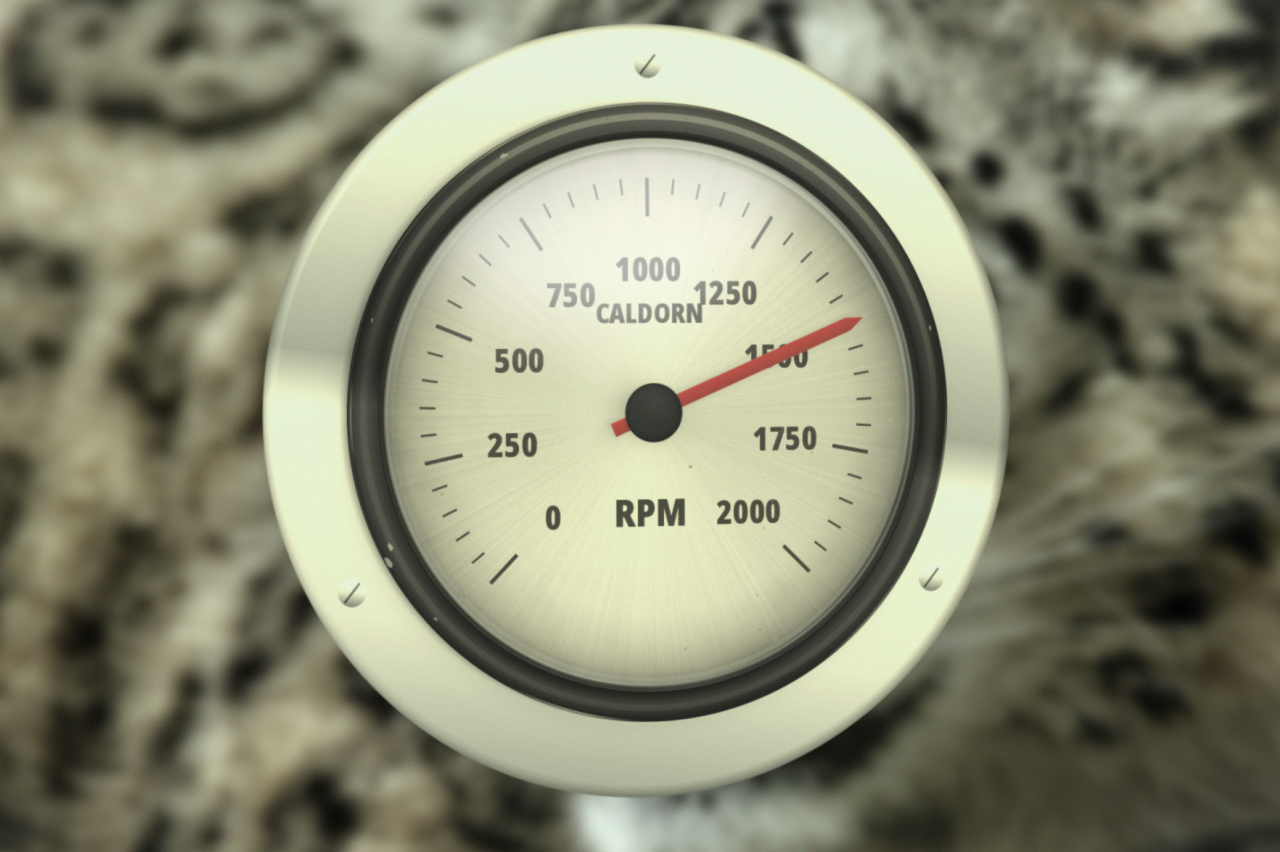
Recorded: 1500 rpm
